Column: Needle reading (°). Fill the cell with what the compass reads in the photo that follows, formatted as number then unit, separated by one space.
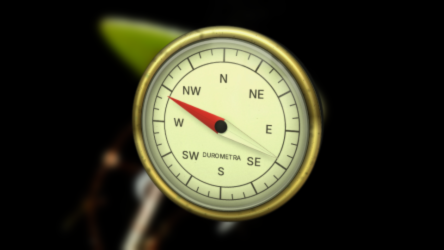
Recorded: 295 °
